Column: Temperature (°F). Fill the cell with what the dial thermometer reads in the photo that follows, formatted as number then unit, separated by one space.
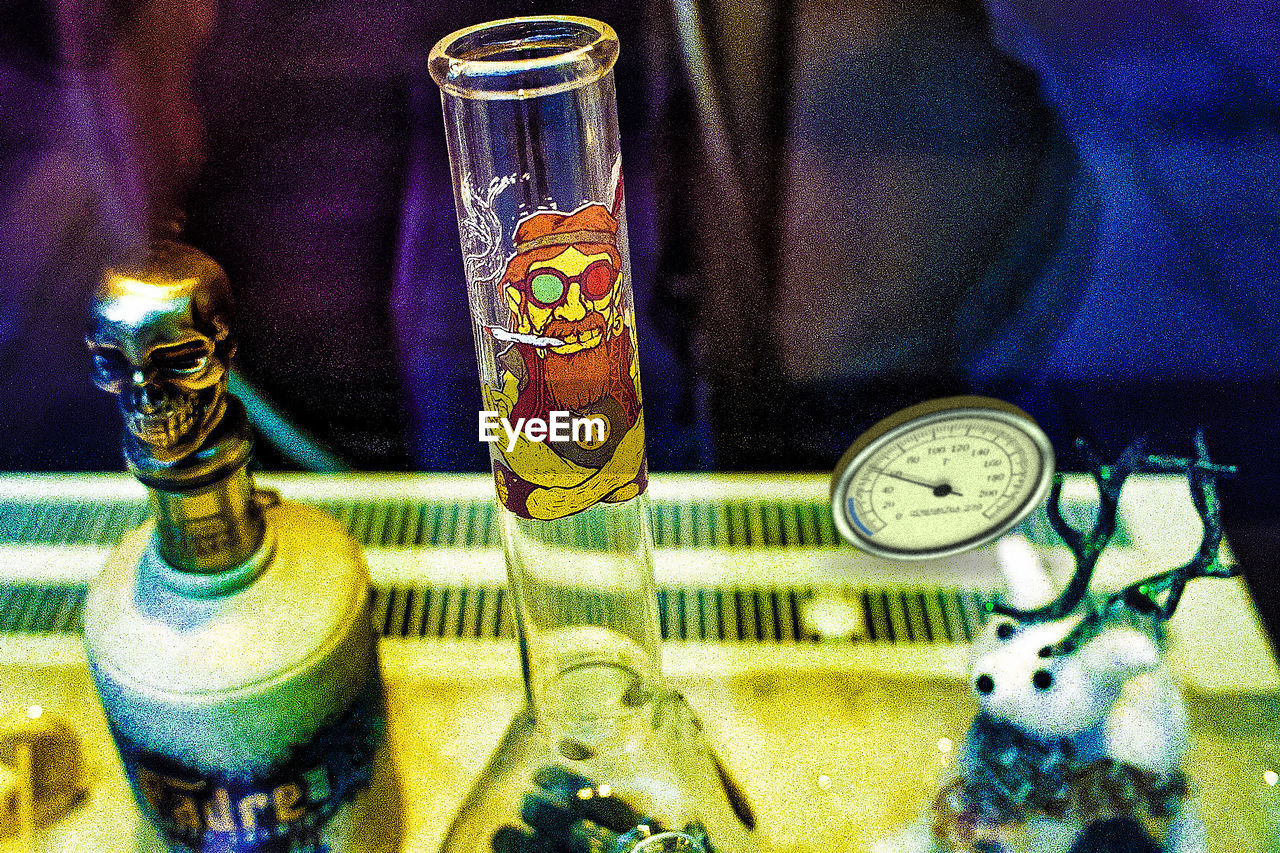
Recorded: 60 °F
